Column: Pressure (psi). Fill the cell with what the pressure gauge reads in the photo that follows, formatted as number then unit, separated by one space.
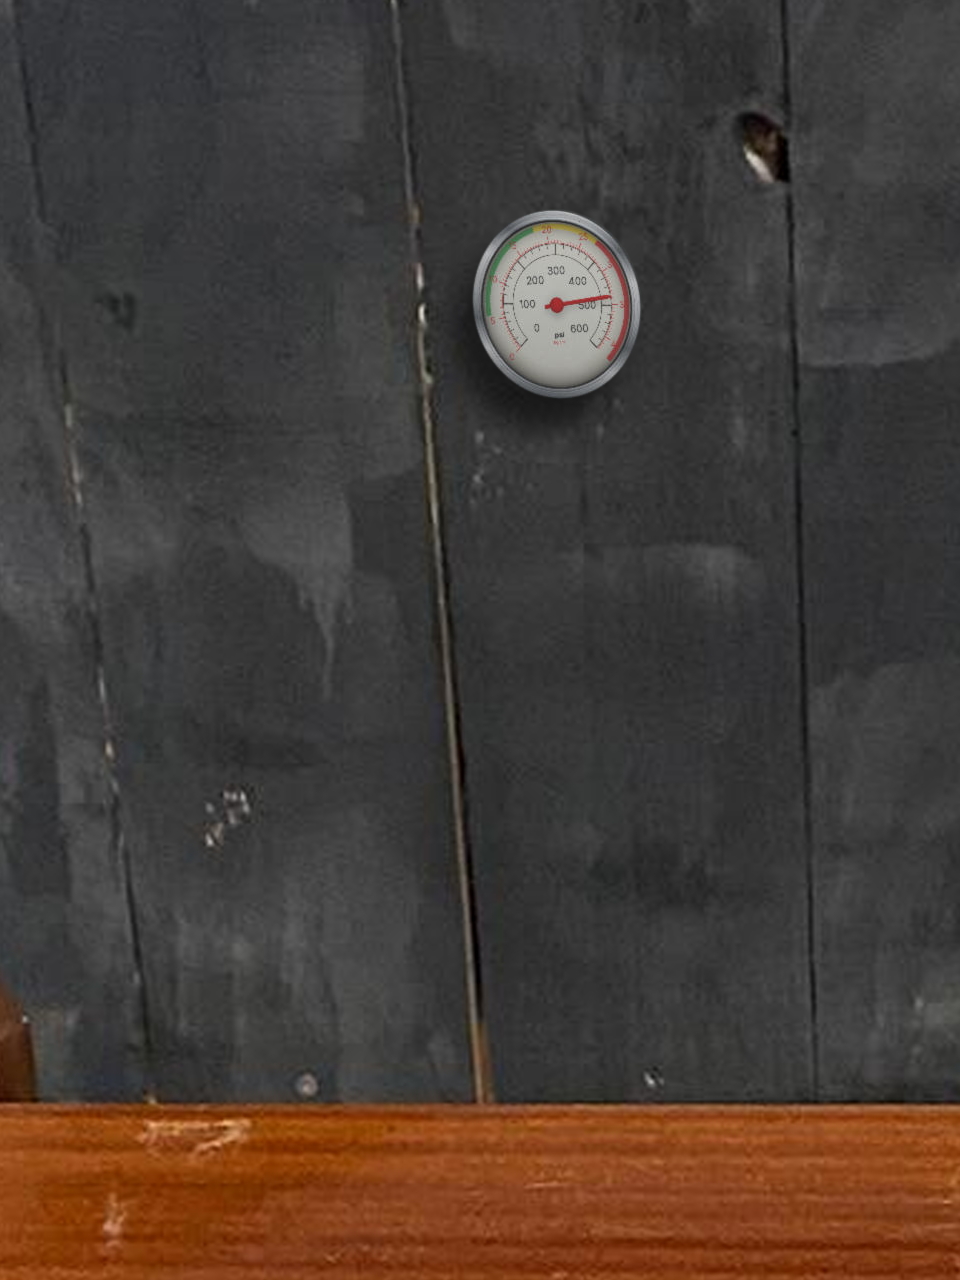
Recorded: 480 psi
